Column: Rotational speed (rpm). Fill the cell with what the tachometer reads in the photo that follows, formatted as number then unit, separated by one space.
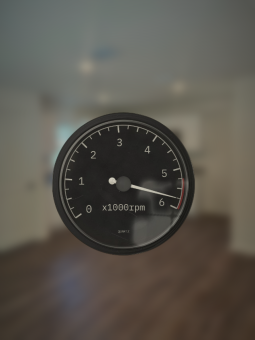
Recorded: 5750 rpm
